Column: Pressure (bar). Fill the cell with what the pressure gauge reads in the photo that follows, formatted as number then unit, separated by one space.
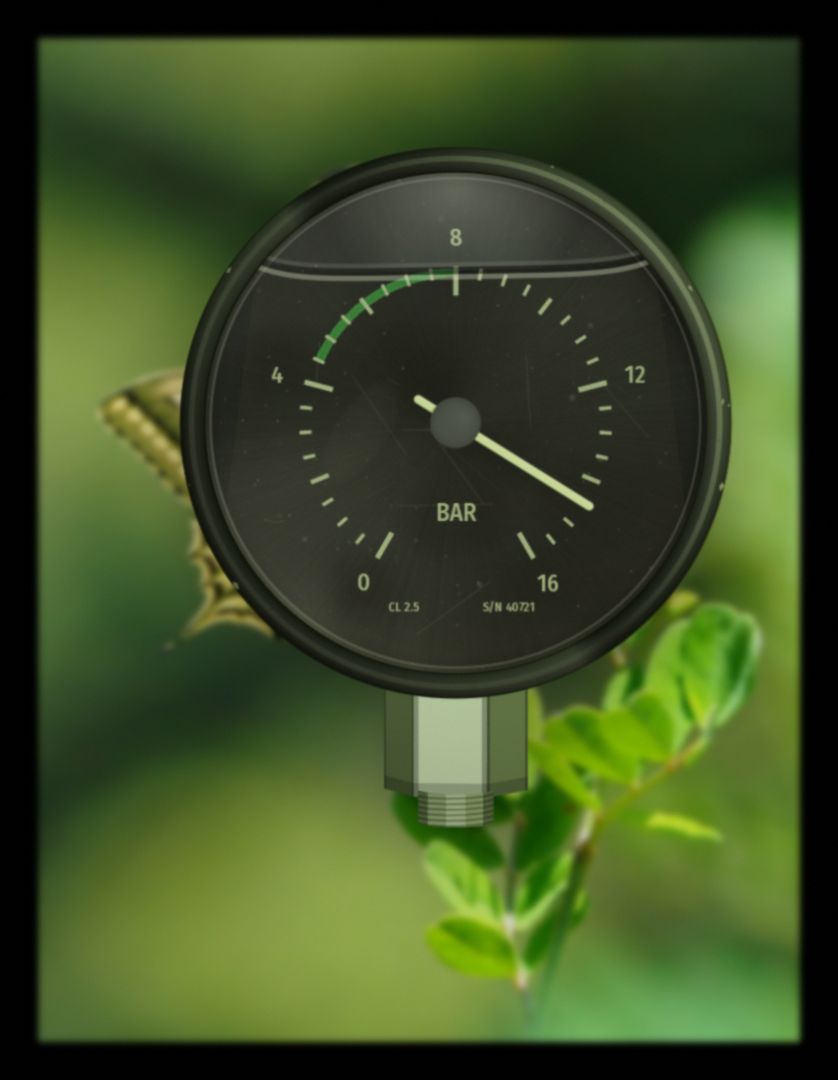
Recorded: 14.5 bar
